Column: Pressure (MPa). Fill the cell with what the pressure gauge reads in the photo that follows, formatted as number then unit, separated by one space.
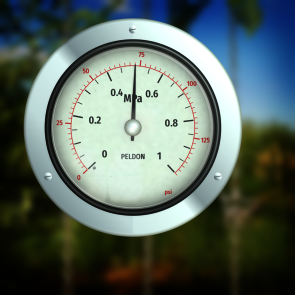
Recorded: 0.5 MPa
